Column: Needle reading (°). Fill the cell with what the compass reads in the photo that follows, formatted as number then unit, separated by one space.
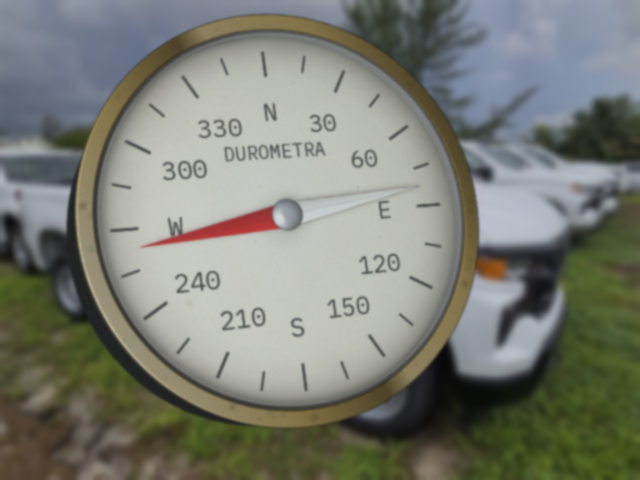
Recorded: 262.5 °
